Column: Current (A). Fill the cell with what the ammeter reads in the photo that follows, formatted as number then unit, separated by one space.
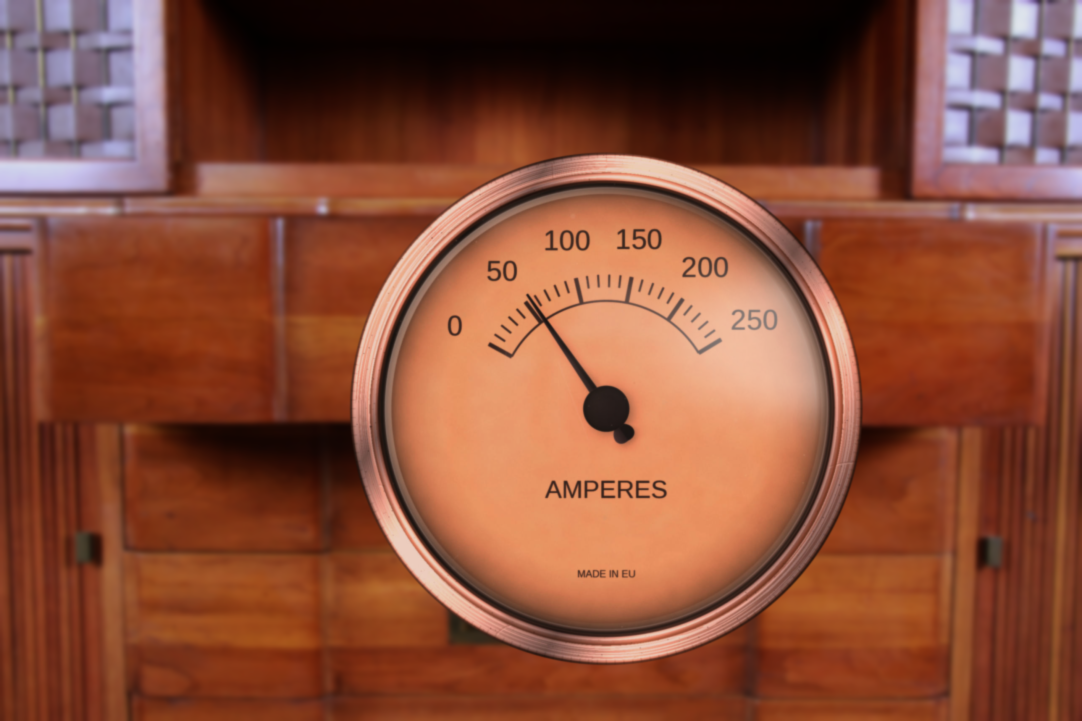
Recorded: 55 A
